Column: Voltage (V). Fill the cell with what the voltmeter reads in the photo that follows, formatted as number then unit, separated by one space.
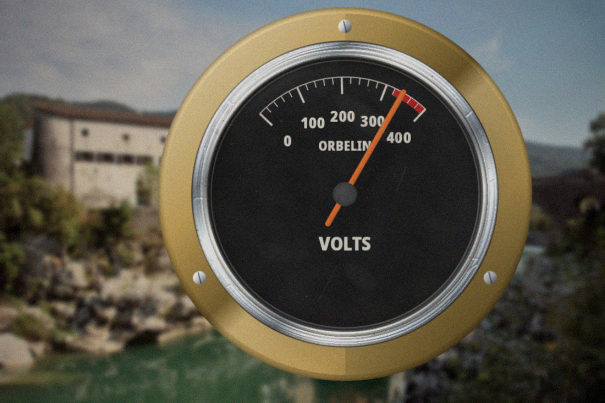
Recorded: 340 V
